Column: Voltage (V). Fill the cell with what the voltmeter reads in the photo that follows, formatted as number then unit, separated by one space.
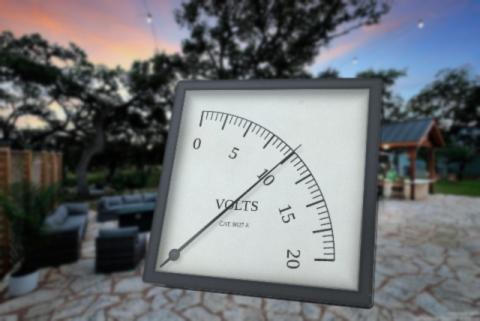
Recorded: 10 V
